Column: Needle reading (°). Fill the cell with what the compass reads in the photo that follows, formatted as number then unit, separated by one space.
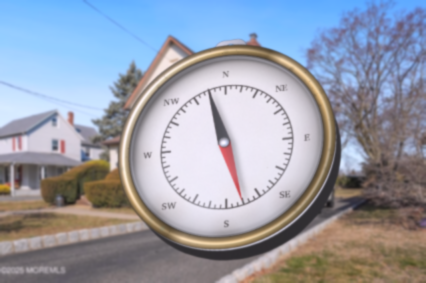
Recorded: 165 °
